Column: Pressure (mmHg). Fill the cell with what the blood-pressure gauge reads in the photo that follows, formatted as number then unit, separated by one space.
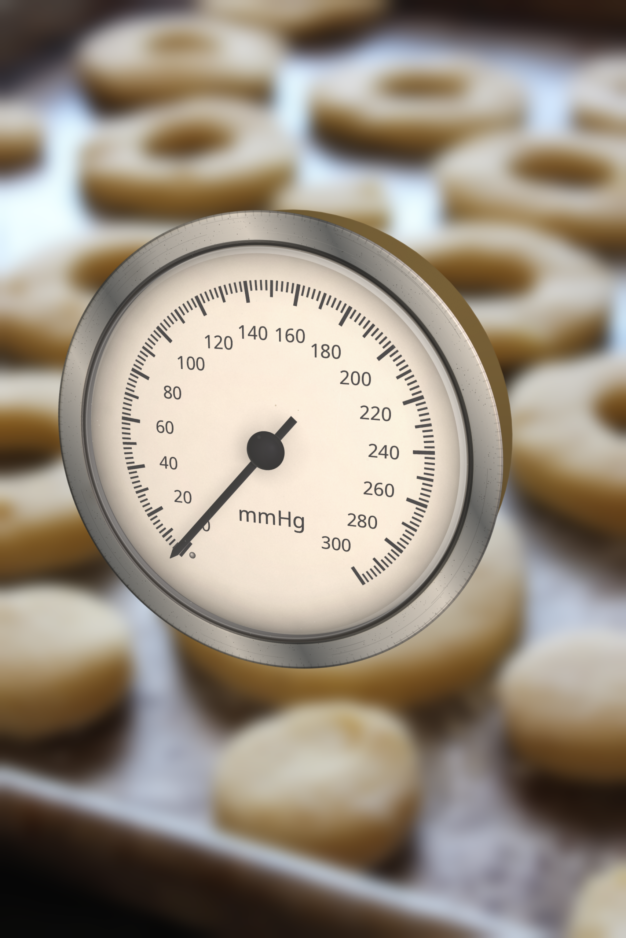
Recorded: 2 mmHg
